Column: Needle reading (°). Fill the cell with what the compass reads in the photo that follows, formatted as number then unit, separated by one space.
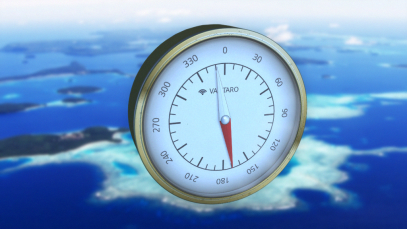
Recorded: 170 °
